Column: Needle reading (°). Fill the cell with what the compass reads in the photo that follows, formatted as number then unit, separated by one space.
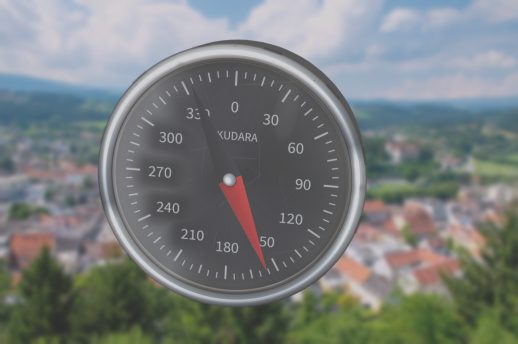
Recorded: 155 °
